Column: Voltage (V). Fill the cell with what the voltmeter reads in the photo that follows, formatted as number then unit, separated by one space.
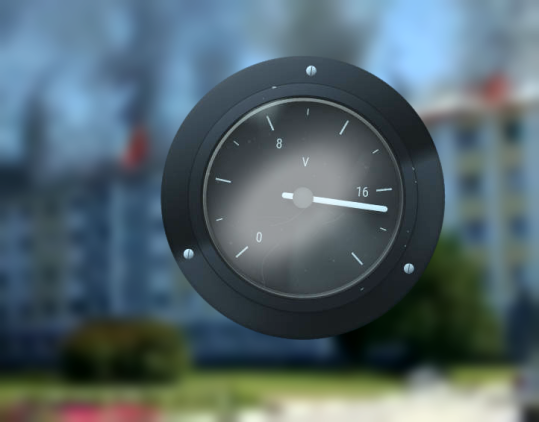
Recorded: 17 V
